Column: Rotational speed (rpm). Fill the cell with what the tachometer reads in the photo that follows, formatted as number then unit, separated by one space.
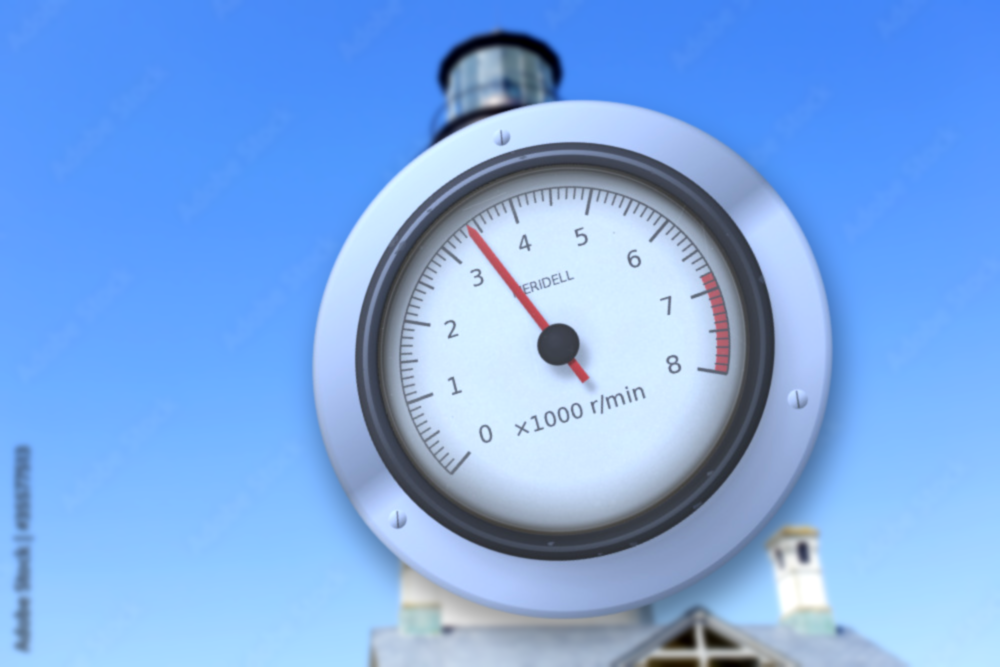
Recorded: 3400 rpm
